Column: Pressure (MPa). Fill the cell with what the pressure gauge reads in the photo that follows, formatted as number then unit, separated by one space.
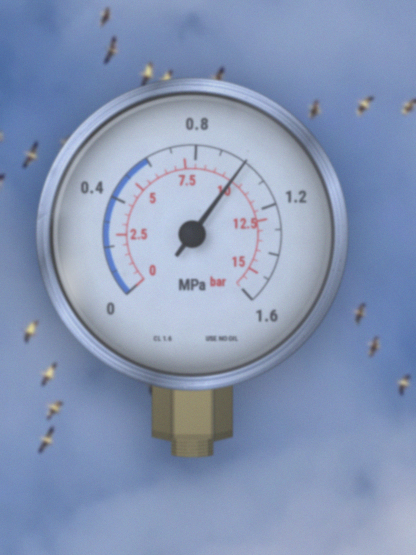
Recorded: 1 MPa
